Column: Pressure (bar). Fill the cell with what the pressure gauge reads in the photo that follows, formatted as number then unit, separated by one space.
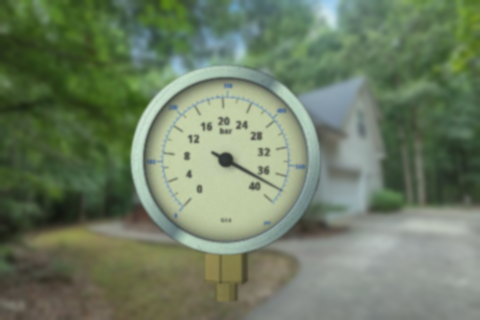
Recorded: 38 bar
